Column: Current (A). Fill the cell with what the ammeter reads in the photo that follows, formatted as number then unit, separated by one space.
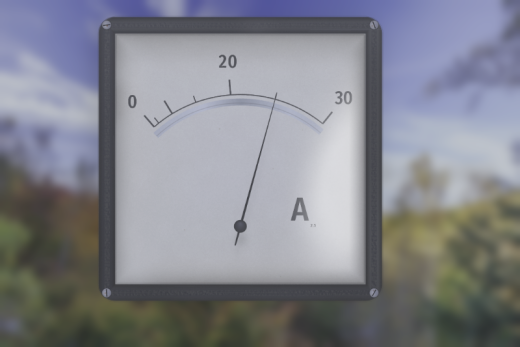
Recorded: 25 A
